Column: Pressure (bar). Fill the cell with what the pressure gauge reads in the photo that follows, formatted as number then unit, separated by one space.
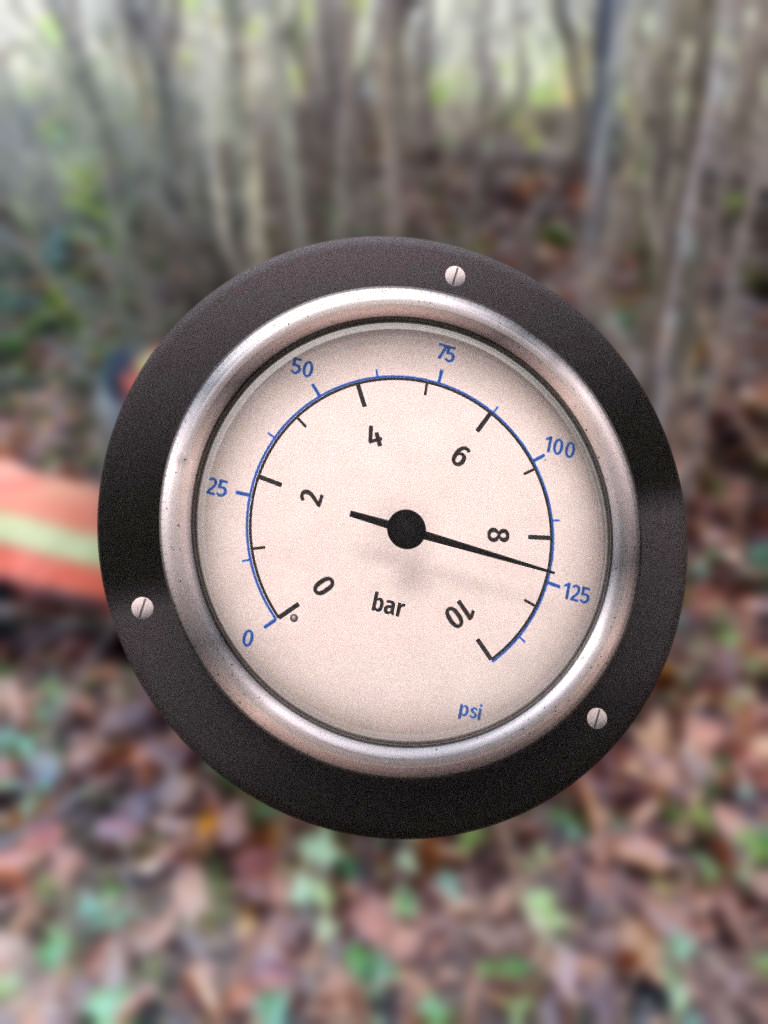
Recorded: 8.5 bar
